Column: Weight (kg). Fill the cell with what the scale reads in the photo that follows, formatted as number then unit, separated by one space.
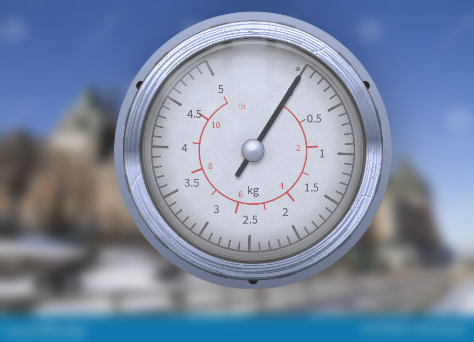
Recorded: 0 kg
